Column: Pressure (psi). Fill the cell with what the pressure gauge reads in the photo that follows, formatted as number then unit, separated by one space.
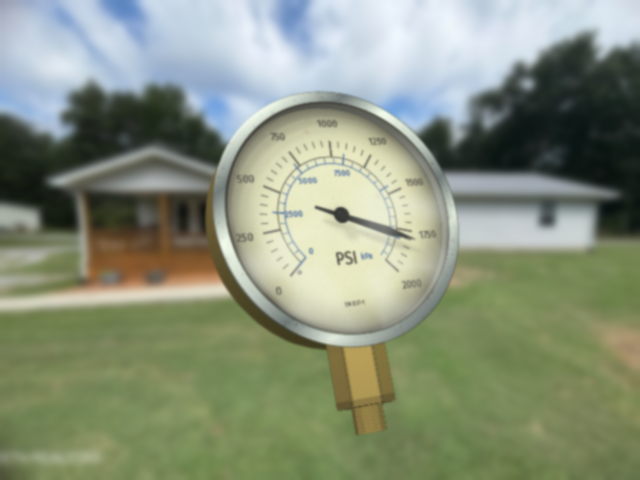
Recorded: 1800 psi
